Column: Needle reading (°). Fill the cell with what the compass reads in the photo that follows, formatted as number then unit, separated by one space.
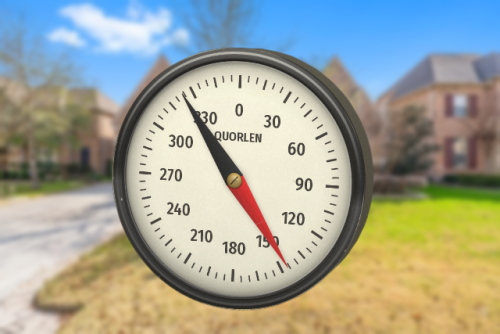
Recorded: 145 °
